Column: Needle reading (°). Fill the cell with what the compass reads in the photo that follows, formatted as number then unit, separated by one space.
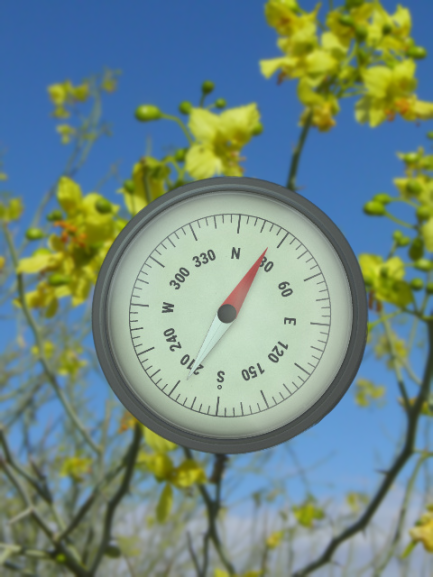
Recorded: 25 °
